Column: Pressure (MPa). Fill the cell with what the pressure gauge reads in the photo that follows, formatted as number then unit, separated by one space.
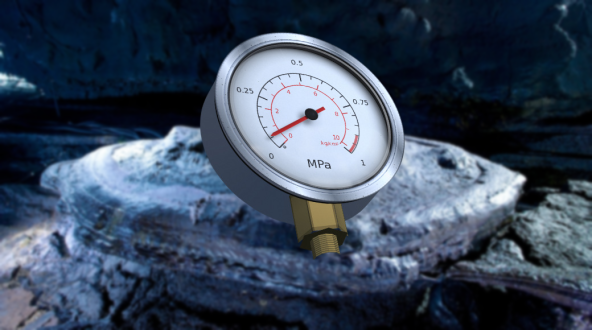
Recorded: 0.05 MPa
